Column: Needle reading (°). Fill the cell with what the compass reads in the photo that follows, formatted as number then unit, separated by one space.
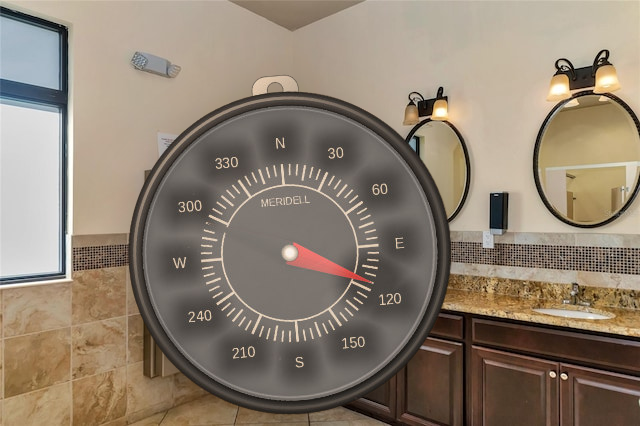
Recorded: 115 °
